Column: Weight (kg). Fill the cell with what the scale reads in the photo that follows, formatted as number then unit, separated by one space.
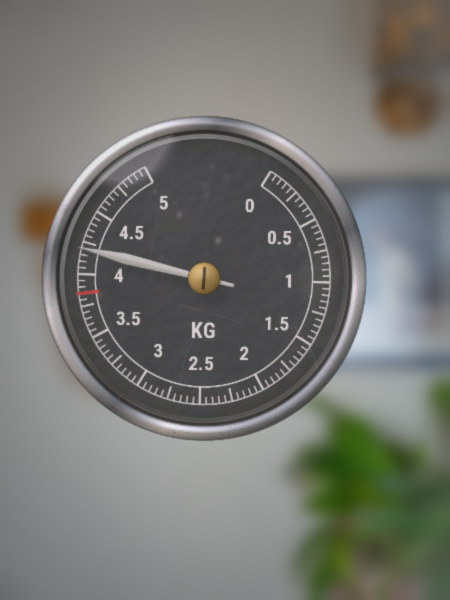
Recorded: 4.2 kg
